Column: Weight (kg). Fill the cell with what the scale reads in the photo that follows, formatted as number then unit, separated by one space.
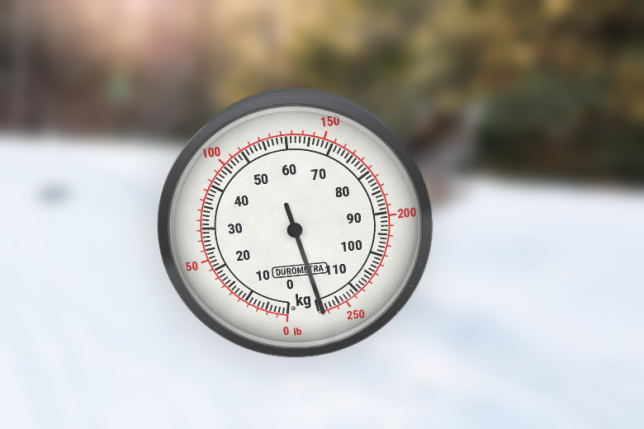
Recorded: 119 kg
